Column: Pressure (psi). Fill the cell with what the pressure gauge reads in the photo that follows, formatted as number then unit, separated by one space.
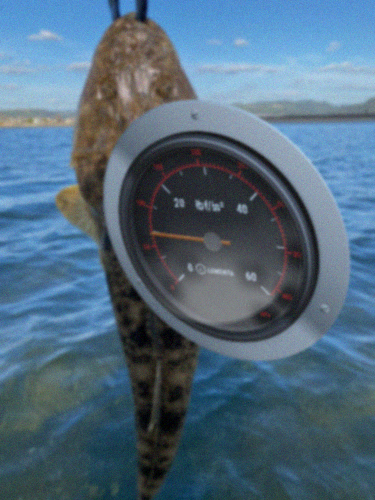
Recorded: 10 psi
